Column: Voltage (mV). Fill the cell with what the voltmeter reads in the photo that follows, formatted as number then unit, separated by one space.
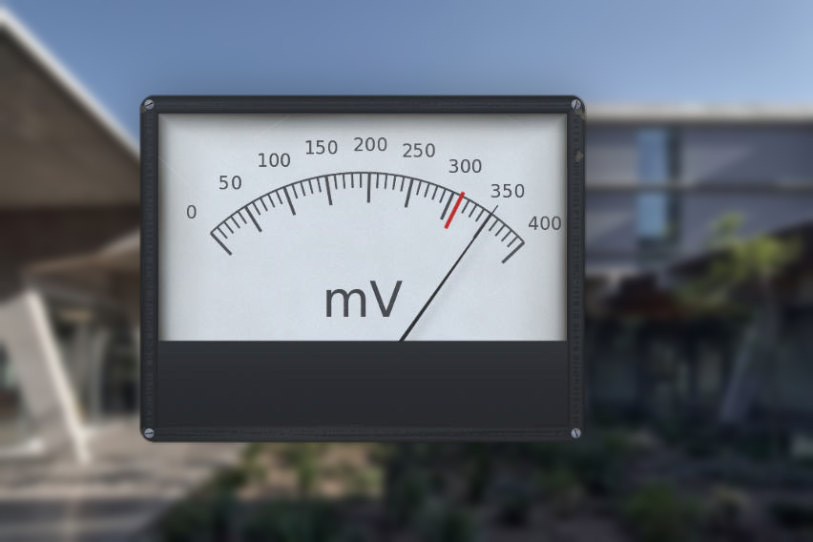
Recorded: 350 mV
